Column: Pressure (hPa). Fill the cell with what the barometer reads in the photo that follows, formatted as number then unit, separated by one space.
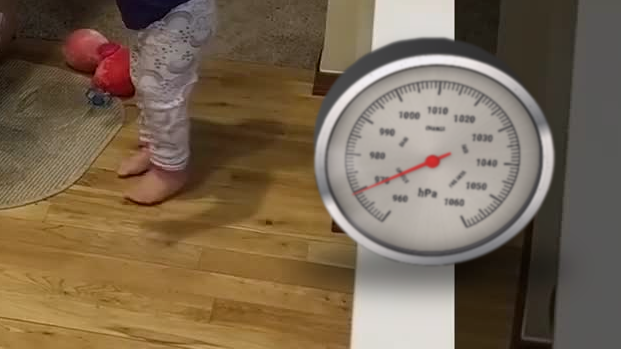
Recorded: 970 hPa
